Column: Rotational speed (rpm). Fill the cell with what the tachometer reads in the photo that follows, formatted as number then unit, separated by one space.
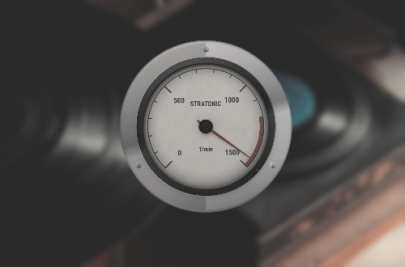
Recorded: 1450 rpm
